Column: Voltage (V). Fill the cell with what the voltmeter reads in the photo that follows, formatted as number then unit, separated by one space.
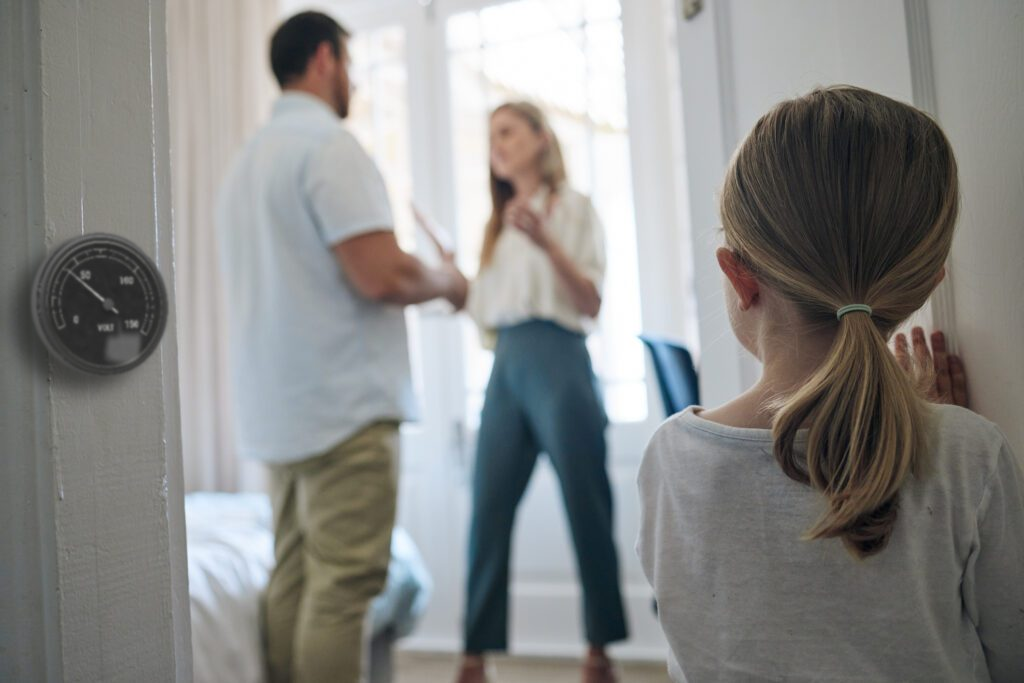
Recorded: 40 V
